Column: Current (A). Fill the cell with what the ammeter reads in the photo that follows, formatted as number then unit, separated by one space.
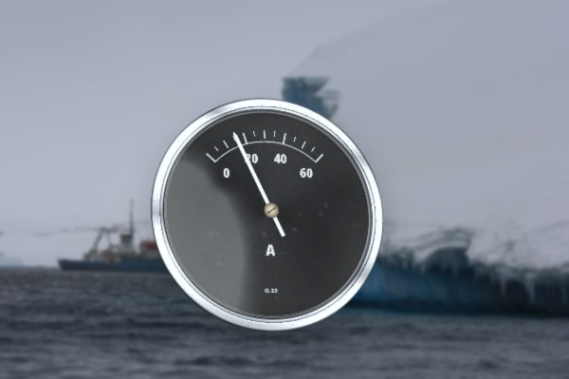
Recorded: 15 A
